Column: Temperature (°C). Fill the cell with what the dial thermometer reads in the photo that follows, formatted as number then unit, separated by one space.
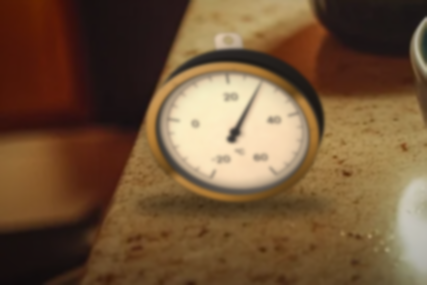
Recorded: 28 °C
